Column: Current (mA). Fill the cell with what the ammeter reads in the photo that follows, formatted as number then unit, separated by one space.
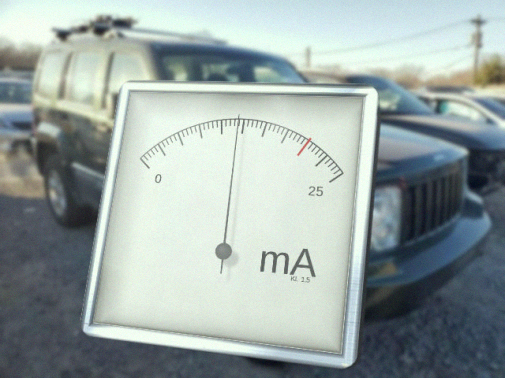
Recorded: 12 mA
